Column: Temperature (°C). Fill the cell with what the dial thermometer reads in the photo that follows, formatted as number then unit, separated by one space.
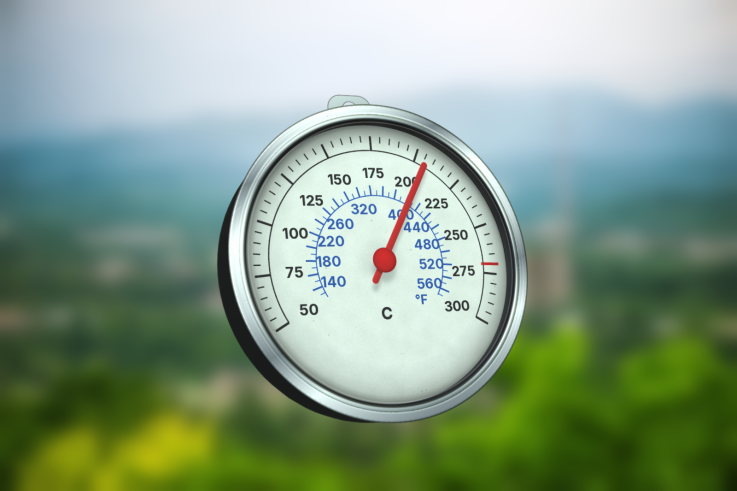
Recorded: 205 °C
